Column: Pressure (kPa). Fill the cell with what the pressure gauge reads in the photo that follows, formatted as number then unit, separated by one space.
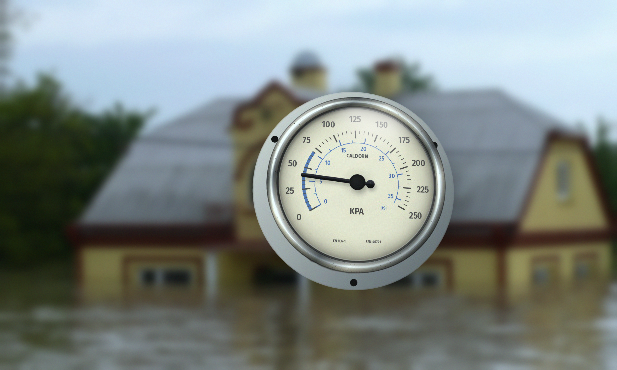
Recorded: 40 kPa
